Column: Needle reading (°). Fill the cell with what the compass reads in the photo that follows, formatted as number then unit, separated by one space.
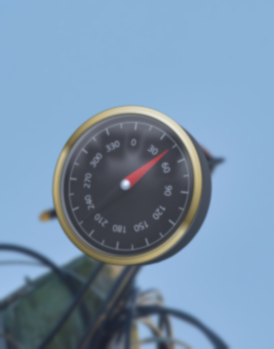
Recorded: 45 °
